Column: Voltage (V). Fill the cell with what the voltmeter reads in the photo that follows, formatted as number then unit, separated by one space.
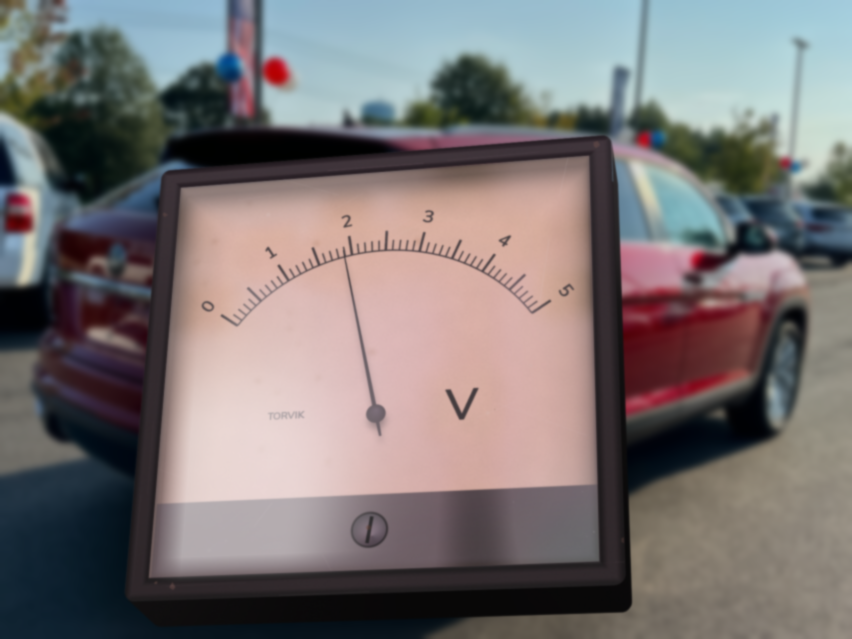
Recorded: 1.9 V
